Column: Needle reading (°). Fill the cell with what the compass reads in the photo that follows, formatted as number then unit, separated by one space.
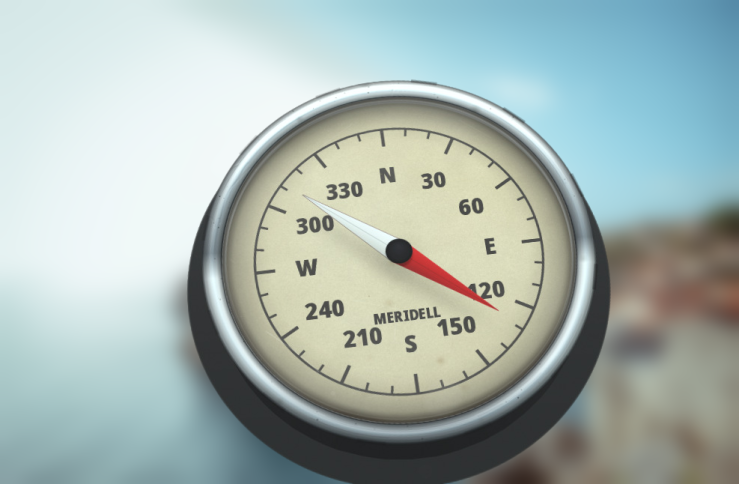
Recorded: 130 °
